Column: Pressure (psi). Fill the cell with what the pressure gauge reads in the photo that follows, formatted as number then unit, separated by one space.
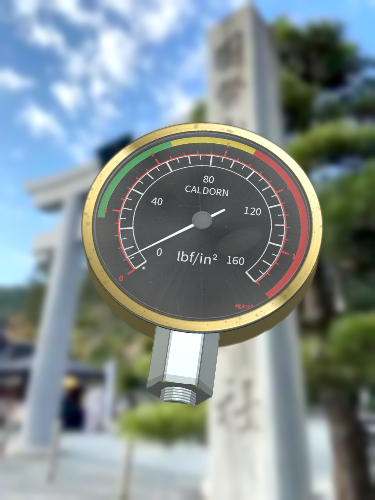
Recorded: 5 psi
